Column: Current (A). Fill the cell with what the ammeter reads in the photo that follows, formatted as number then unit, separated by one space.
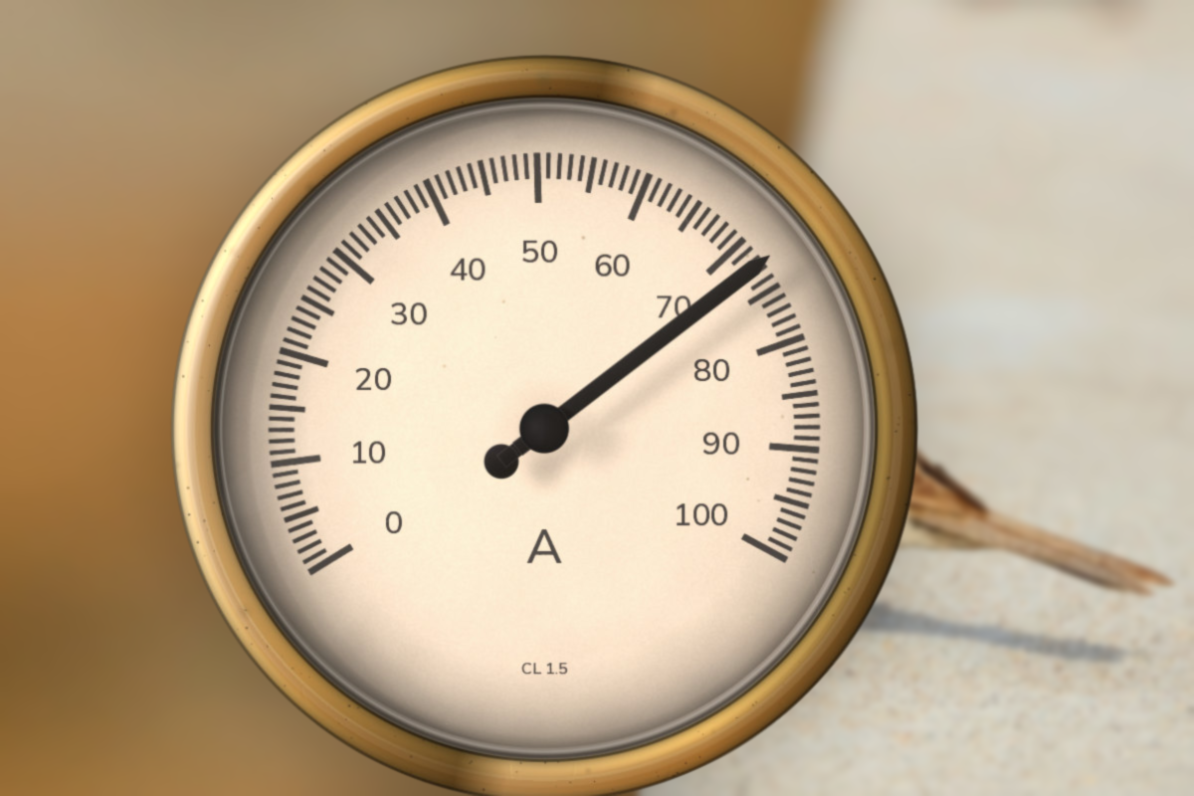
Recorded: 72.5 A
